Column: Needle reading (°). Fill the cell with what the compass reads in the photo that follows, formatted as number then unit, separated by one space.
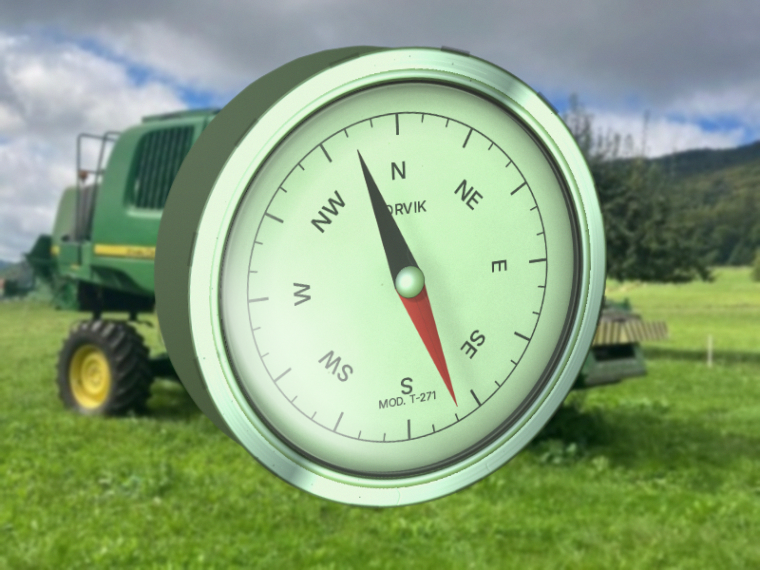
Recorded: 160 °
